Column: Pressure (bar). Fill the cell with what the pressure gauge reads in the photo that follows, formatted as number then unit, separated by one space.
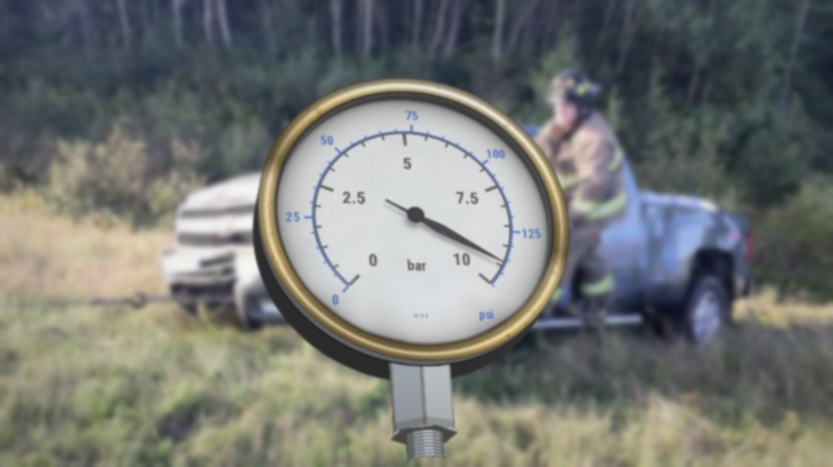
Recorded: 9.5 bar
